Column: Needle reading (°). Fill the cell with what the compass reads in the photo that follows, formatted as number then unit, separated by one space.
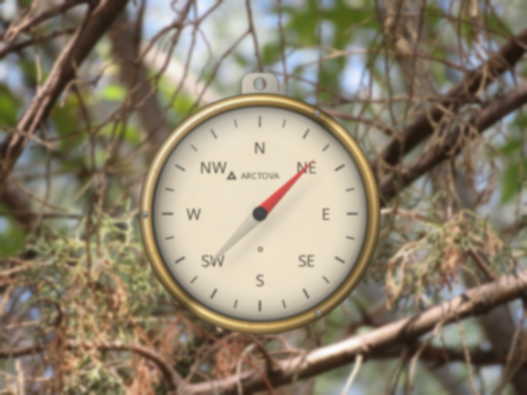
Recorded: 45 °
